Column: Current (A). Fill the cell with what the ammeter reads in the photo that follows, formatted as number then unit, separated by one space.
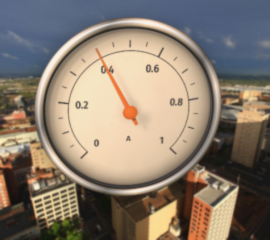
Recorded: 0.4 A
